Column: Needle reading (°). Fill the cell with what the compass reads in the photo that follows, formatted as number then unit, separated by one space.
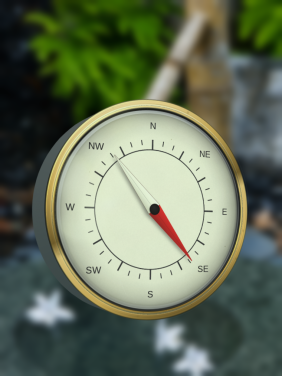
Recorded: 140 °
